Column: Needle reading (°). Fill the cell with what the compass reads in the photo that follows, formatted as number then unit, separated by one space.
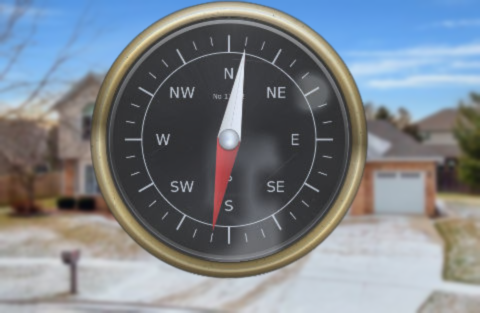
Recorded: 190 °
